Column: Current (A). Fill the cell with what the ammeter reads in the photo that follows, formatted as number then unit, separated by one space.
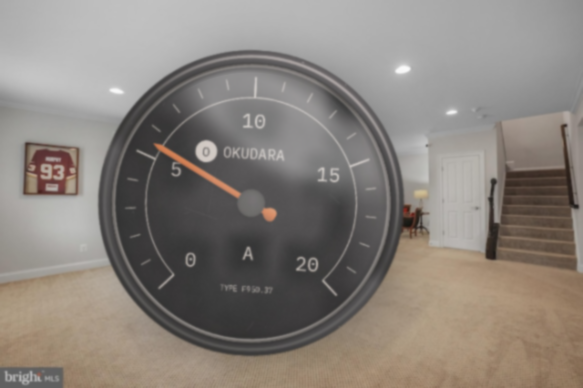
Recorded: 5.5 A
